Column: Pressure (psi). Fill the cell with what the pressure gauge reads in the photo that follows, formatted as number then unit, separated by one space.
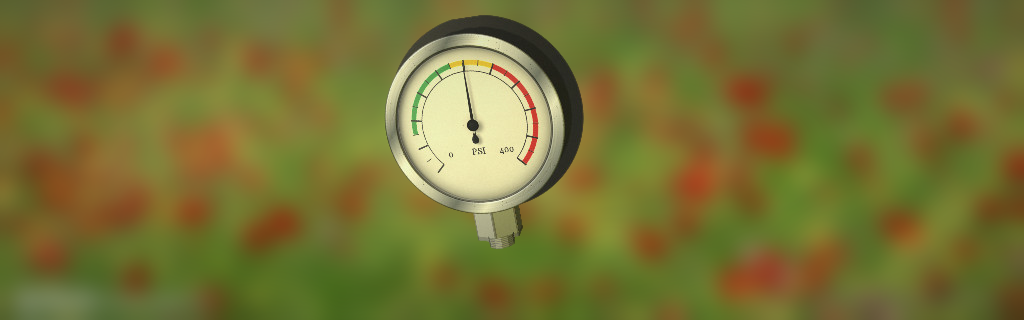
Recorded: 200 psi
